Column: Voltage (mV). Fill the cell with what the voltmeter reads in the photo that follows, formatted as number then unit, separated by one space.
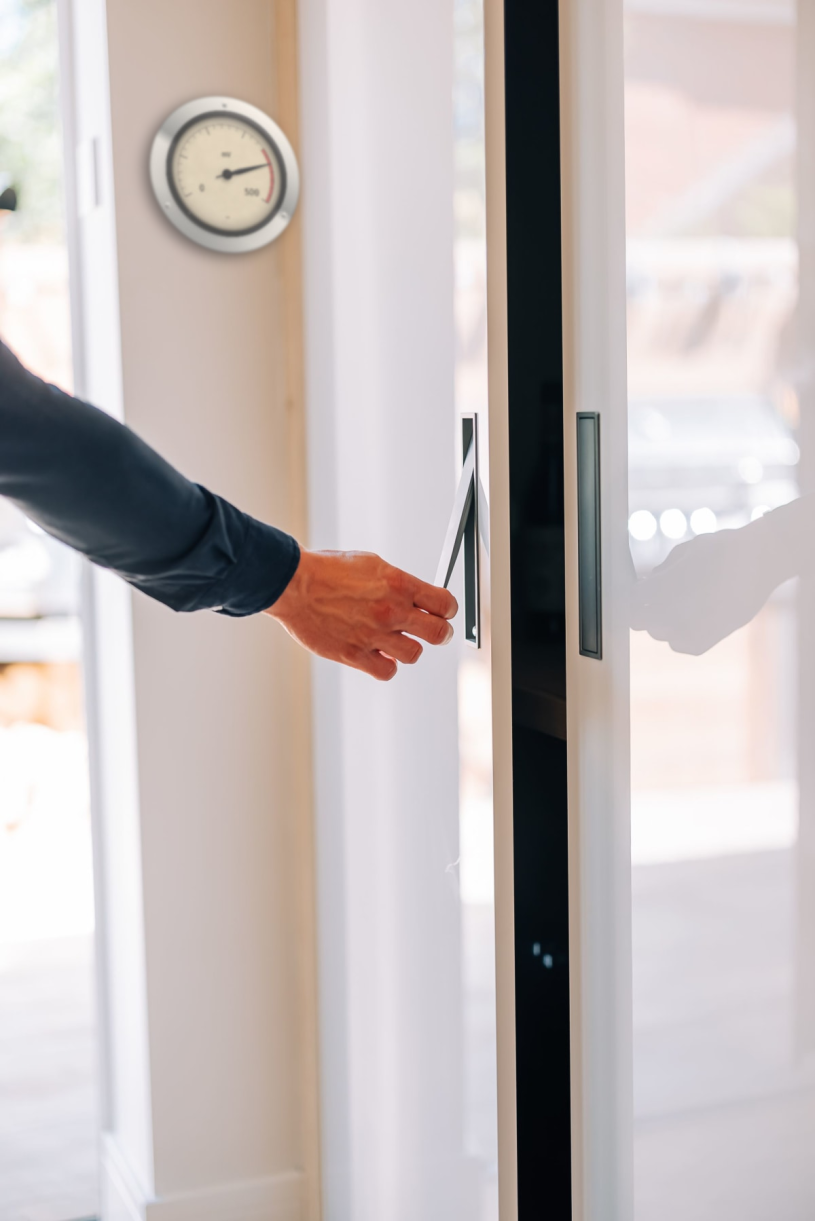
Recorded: 400 mV
